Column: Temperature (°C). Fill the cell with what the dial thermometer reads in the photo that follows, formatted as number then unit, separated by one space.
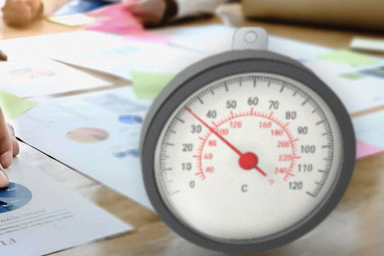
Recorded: 35 °C
